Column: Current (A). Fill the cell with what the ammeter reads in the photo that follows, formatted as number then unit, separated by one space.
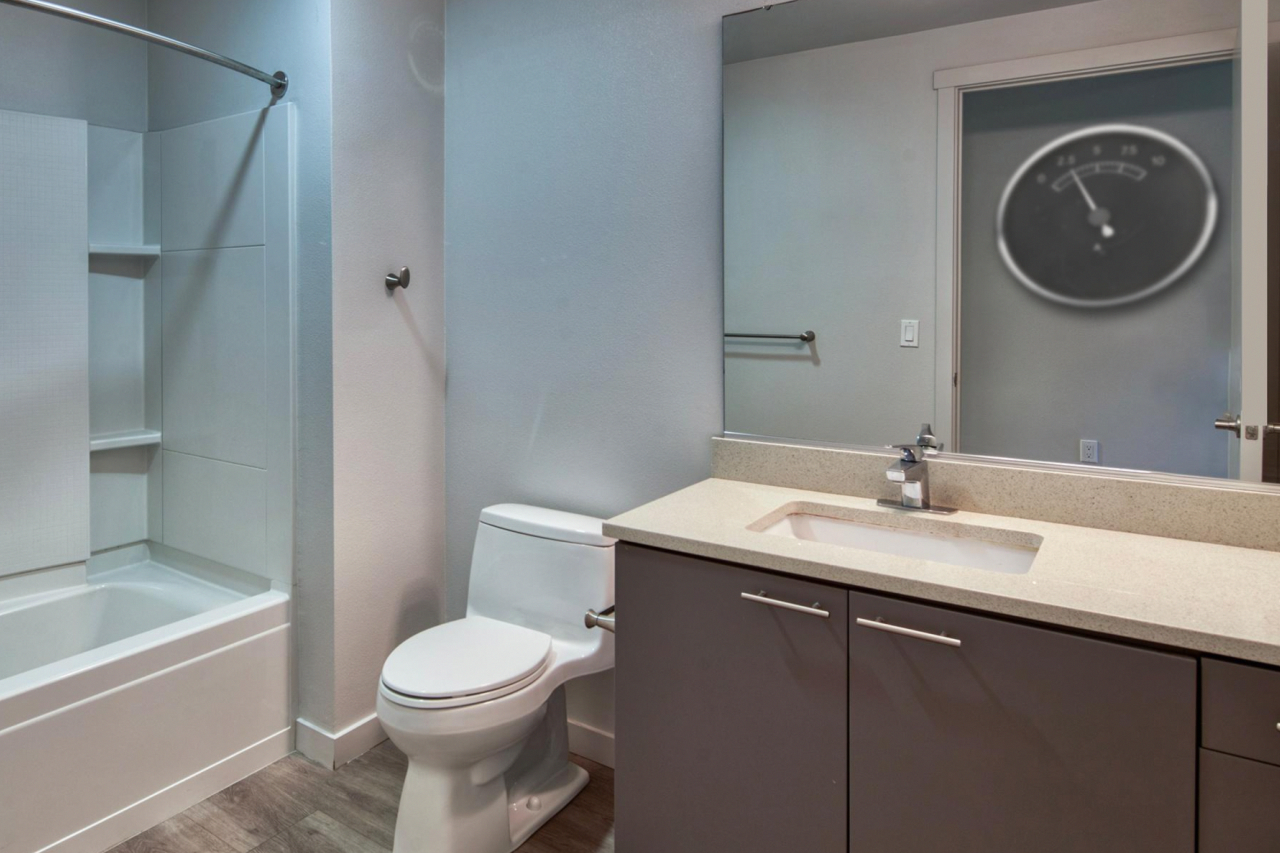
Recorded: 2.5 A
